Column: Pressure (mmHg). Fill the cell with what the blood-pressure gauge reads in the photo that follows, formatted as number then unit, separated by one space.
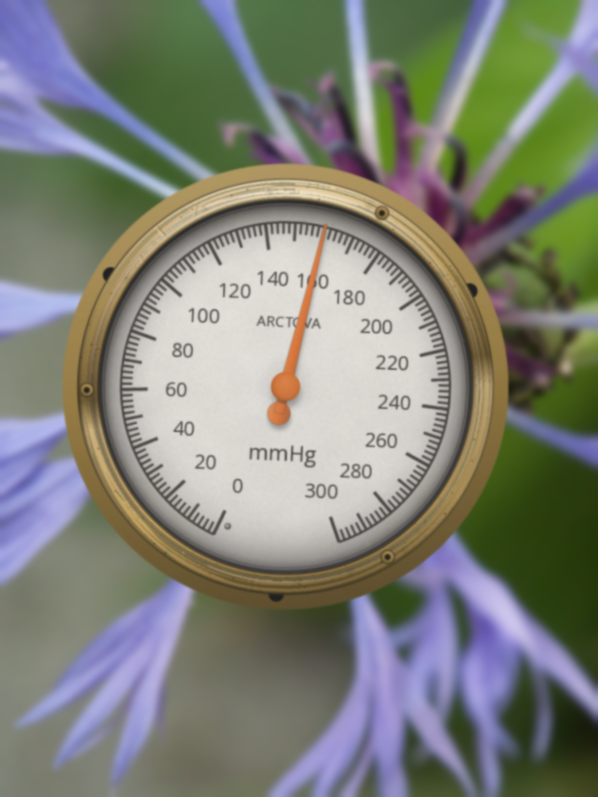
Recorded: 160 mmHg
